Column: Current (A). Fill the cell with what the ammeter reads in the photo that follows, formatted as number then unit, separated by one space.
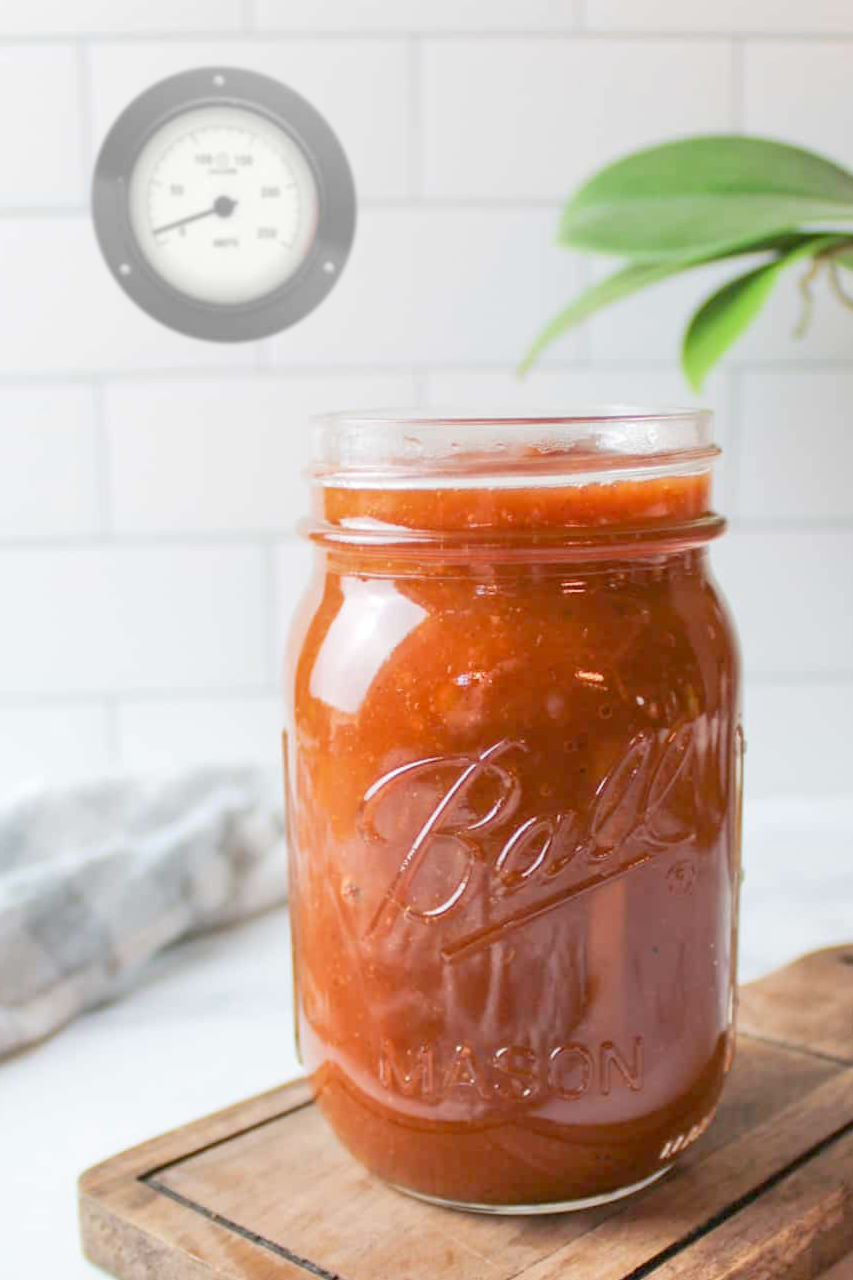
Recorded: 10 A
